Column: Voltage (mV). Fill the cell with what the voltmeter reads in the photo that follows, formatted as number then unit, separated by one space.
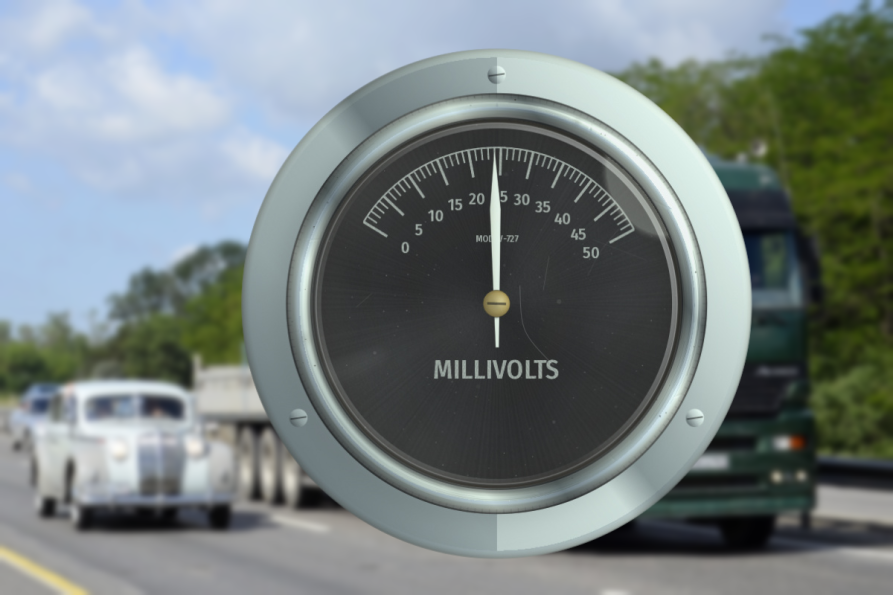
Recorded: 24 mV
